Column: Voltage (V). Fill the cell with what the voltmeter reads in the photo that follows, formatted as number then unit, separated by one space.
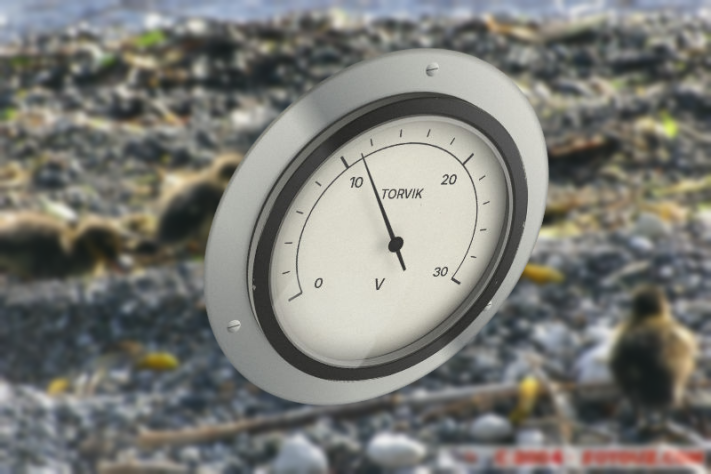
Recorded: 11 V
